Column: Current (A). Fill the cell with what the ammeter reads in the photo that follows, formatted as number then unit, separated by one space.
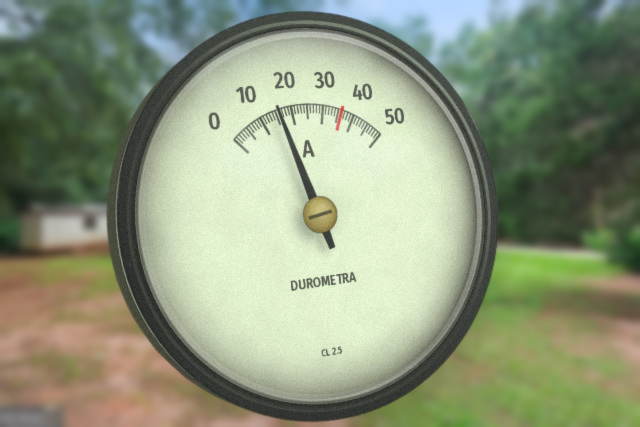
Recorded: 15 A
